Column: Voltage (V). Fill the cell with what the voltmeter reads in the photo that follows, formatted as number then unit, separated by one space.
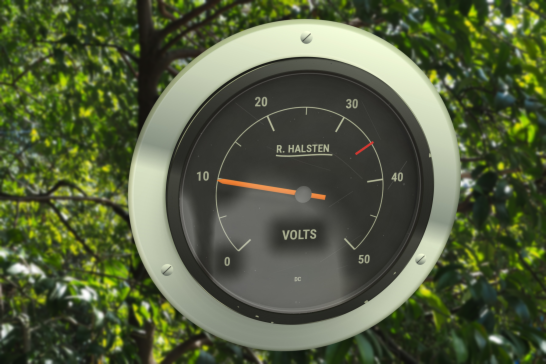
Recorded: 10 V
